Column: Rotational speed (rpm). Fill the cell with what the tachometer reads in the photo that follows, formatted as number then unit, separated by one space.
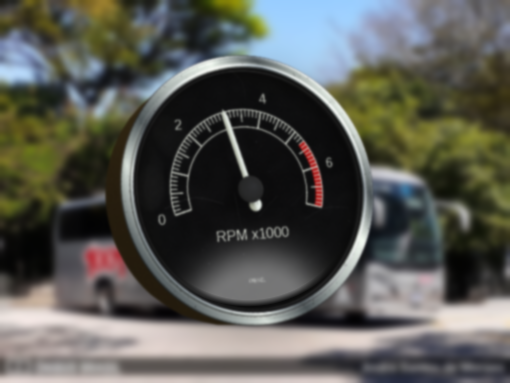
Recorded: 3000 rpm
